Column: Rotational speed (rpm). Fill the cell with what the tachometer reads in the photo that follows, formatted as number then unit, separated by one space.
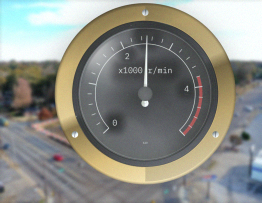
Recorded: 2500 rpm
